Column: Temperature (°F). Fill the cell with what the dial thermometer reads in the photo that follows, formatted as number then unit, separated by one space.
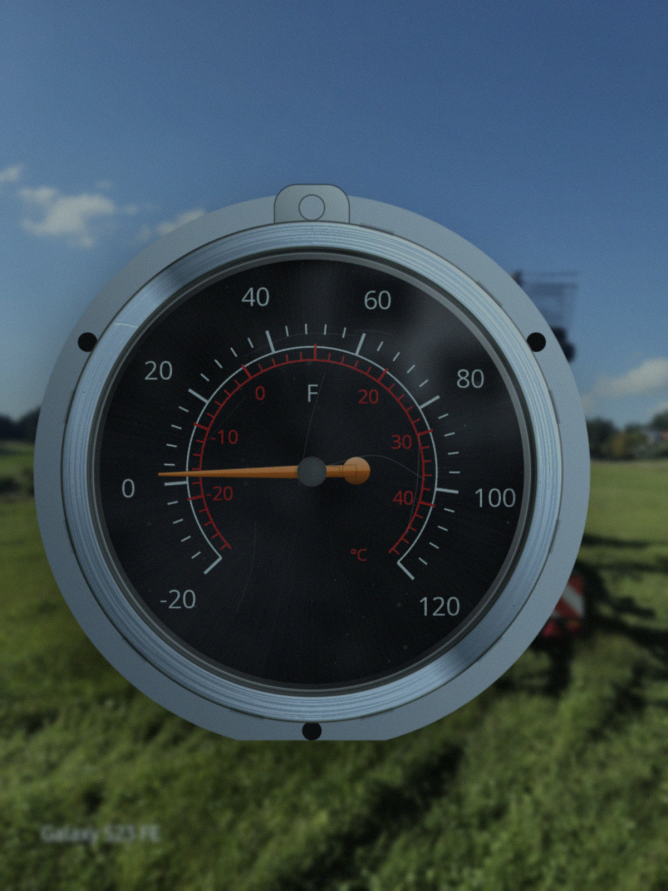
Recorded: 2 °F
